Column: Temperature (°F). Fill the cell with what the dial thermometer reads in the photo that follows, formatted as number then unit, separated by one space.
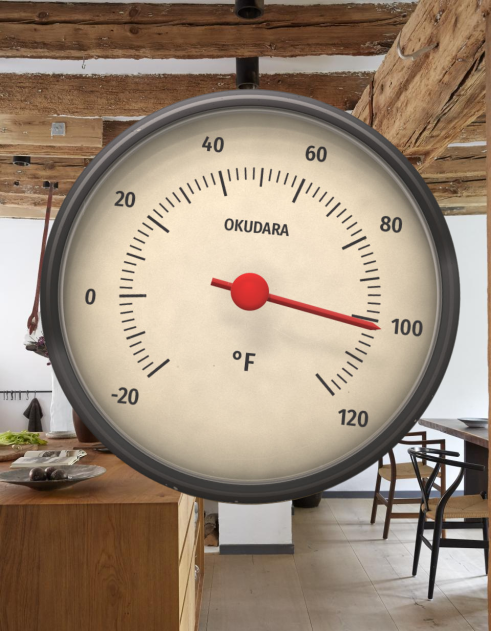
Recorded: 102 °F
